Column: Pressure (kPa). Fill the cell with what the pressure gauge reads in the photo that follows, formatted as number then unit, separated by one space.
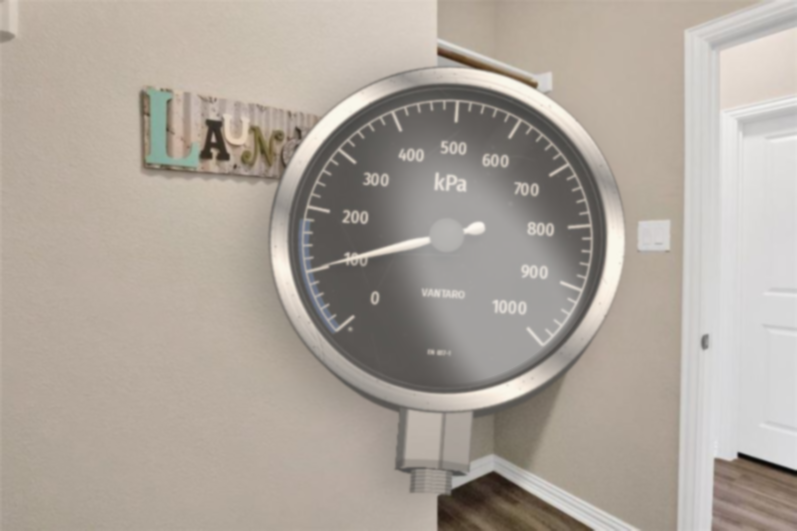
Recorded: 100 kPa
